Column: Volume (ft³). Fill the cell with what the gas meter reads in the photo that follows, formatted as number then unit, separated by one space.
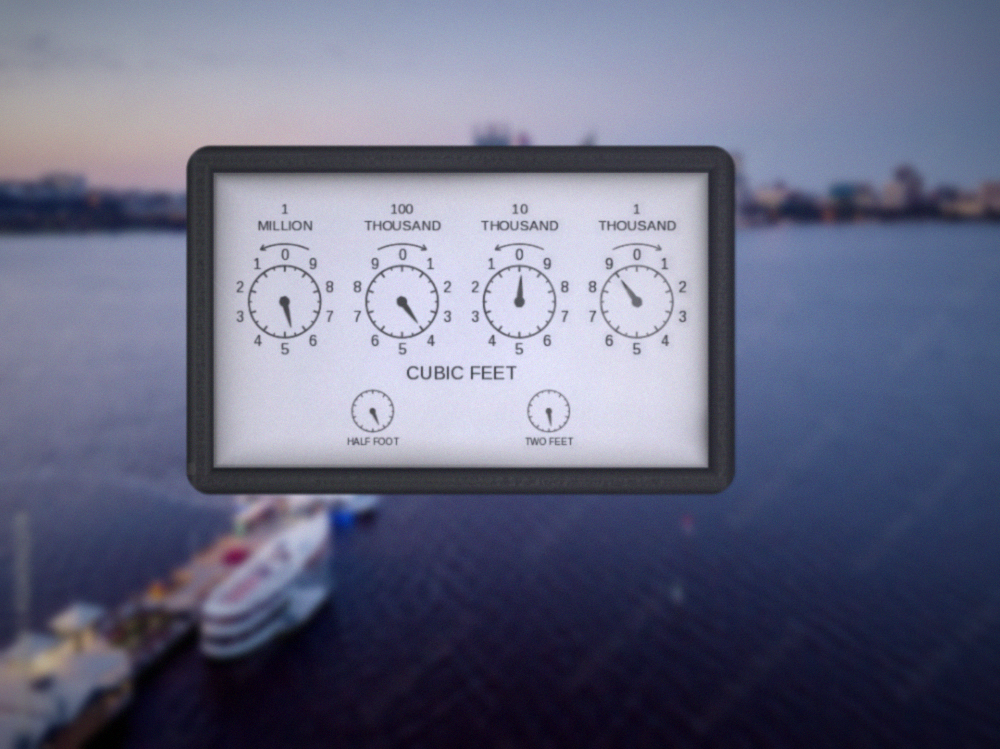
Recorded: 539900 ft³
